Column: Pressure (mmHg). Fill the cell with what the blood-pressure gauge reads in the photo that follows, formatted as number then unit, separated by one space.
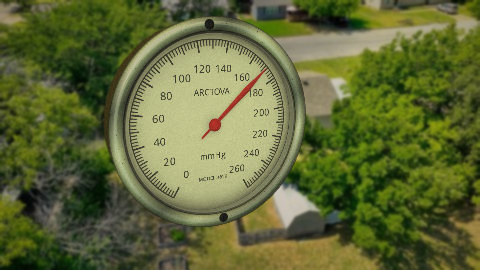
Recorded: 170 mmHg
